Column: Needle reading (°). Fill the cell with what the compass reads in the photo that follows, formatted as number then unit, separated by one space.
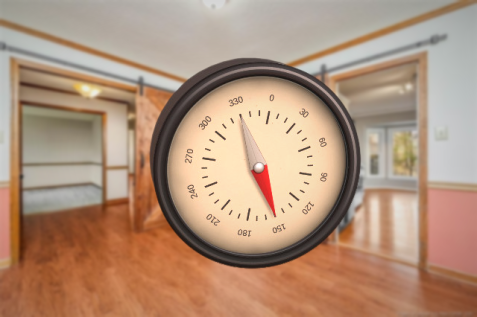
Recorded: 150 °
